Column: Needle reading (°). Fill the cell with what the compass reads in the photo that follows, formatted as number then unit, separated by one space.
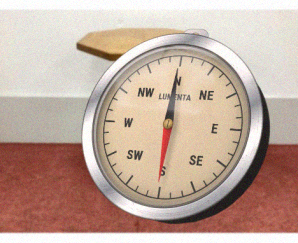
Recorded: 180 °
